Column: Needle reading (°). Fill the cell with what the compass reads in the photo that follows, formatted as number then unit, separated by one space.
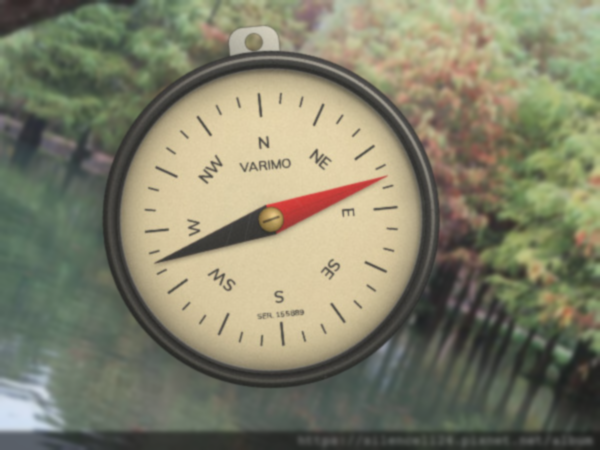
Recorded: 75 °
